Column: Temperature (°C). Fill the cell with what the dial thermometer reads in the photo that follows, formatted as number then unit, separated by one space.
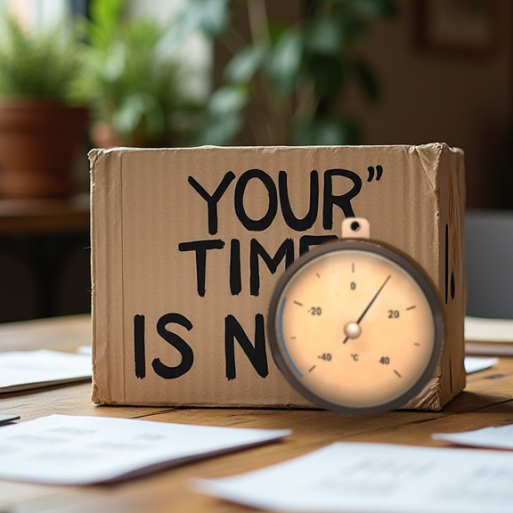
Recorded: 10 °C
